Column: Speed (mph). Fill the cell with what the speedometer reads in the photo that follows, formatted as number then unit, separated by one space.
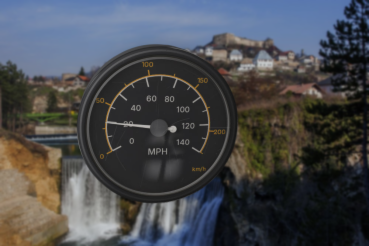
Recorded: 20 mph
